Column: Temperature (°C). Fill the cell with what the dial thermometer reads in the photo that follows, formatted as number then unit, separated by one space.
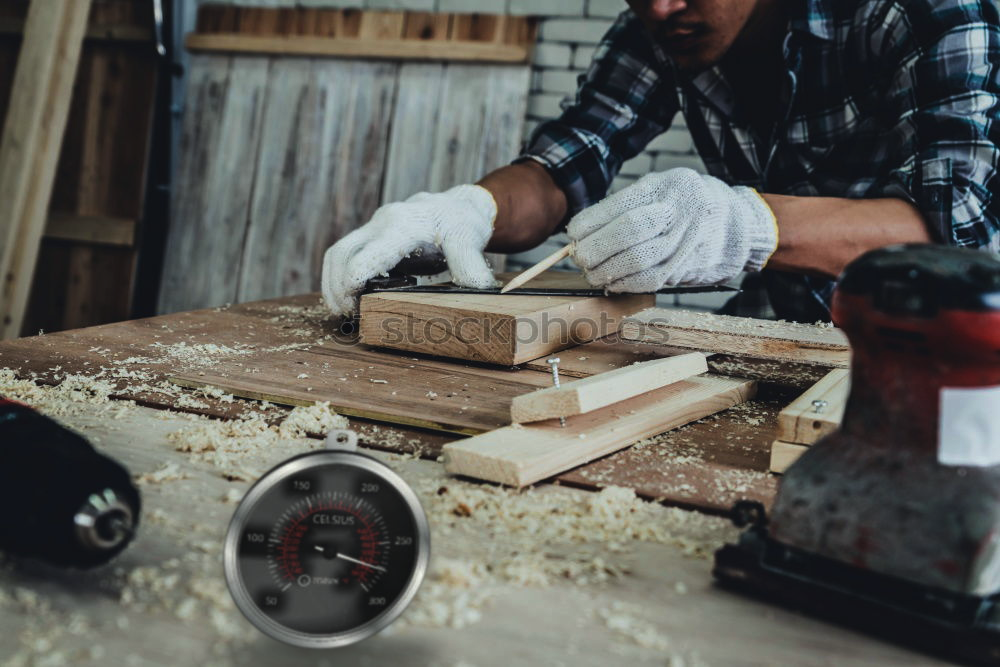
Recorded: 275 °C
